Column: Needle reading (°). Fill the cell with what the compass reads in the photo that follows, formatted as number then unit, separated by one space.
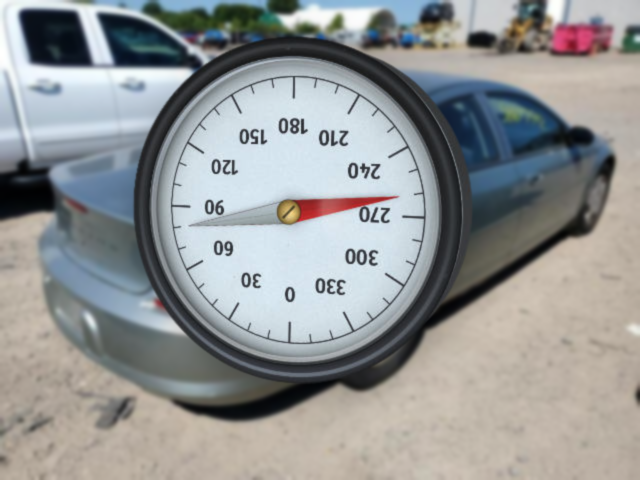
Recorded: 260 °
